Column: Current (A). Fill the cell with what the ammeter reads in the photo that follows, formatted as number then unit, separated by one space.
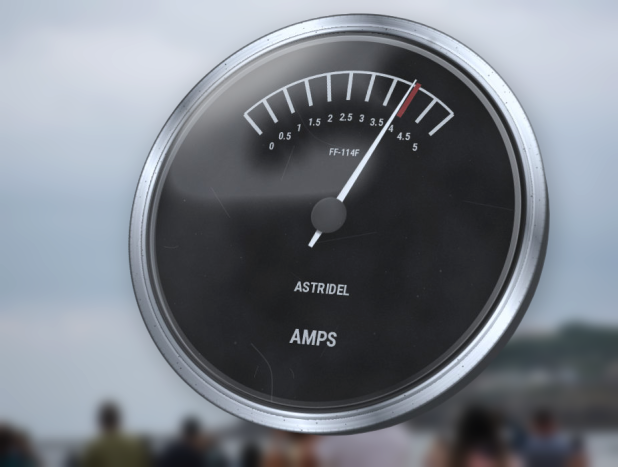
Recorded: 4 A
